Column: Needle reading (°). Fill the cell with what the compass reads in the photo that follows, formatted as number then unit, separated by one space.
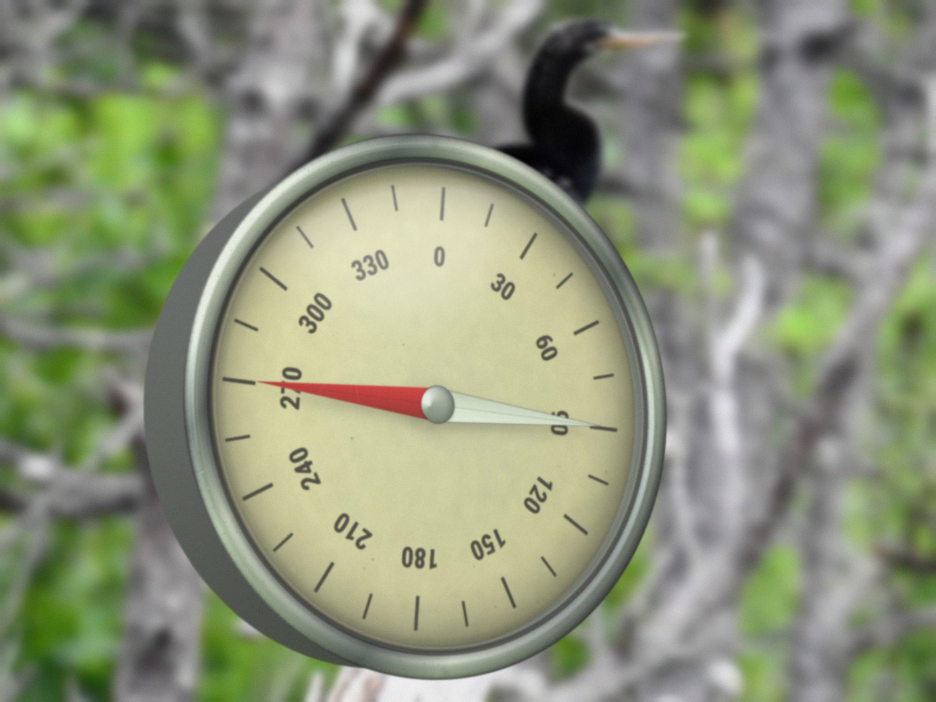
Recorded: 270 °
